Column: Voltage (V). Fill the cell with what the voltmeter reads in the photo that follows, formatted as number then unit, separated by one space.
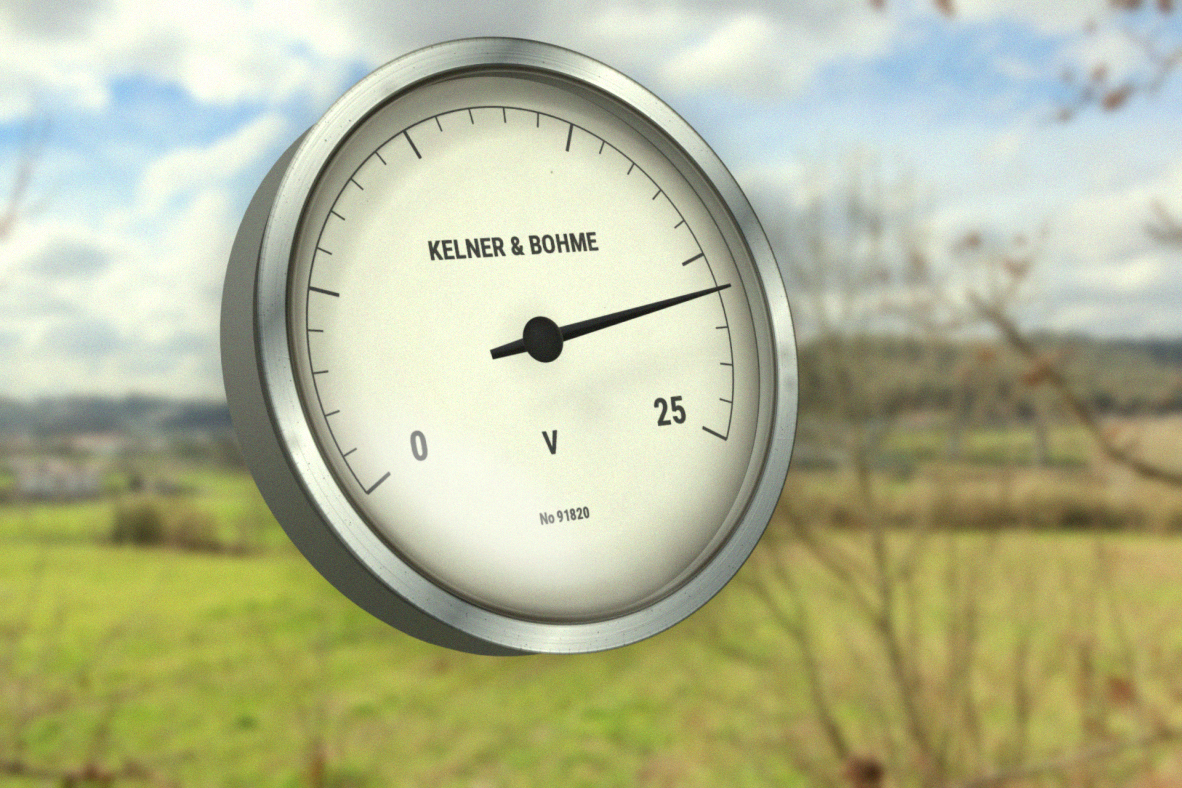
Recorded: 21 V
